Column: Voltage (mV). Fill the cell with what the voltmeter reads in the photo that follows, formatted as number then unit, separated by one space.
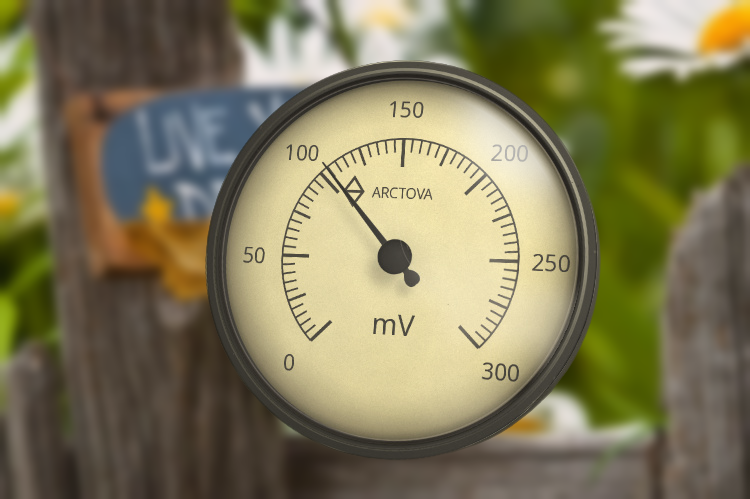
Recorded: 105 mV
